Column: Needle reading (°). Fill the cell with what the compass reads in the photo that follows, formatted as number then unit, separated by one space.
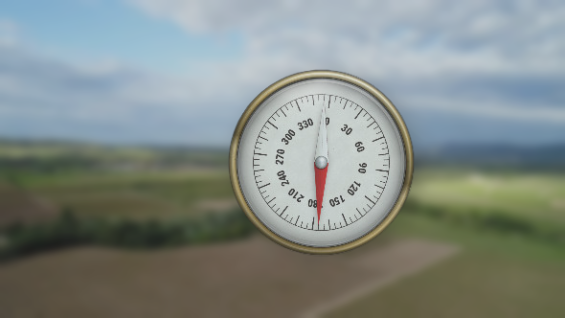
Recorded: 175 °
